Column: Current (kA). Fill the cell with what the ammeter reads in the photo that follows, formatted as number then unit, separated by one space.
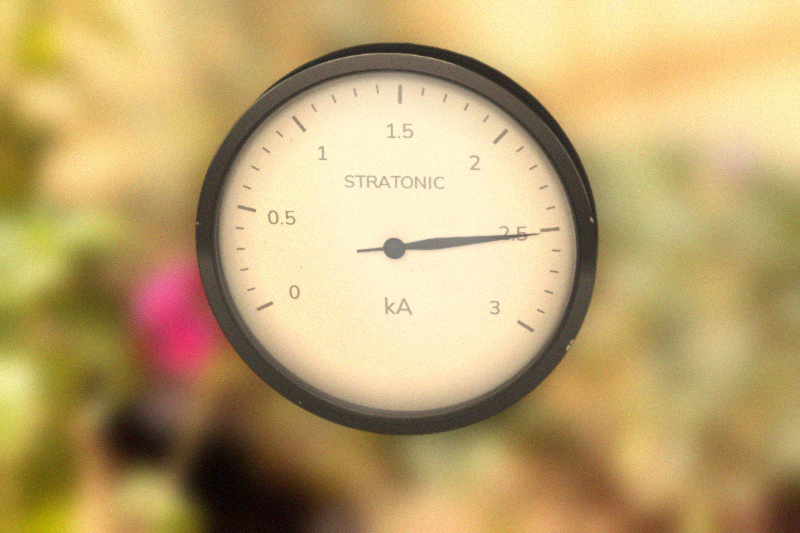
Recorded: 2.5 kA
